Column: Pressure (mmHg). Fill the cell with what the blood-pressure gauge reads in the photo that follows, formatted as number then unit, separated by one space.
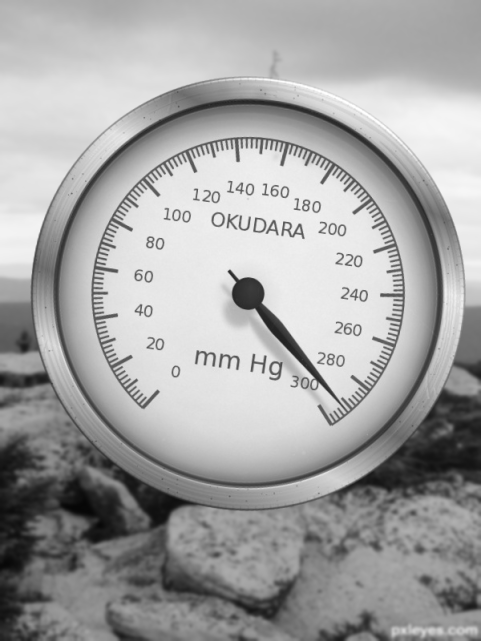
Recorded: 292 mmHg
